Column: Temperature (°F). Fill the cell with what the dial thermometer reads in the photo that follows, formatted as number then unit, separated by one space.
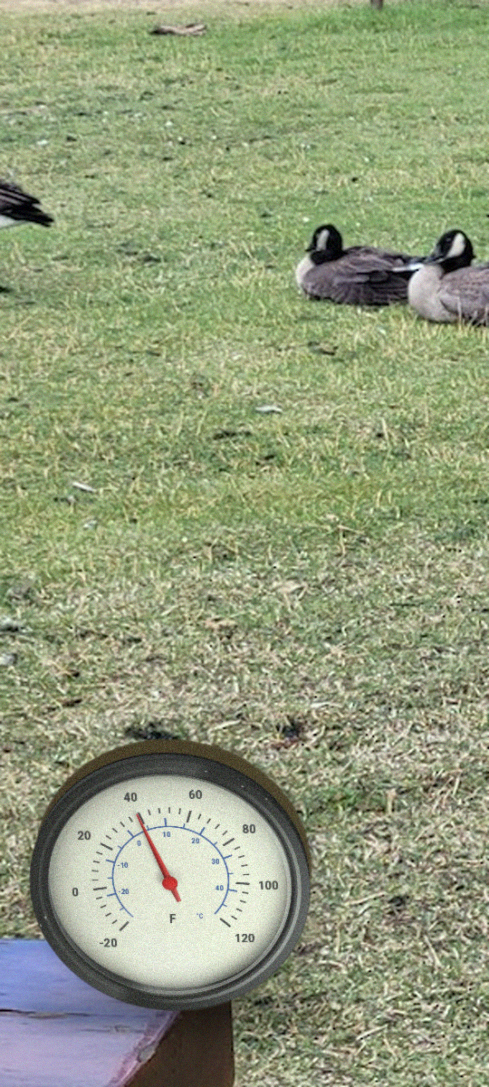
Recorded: 40 °F
